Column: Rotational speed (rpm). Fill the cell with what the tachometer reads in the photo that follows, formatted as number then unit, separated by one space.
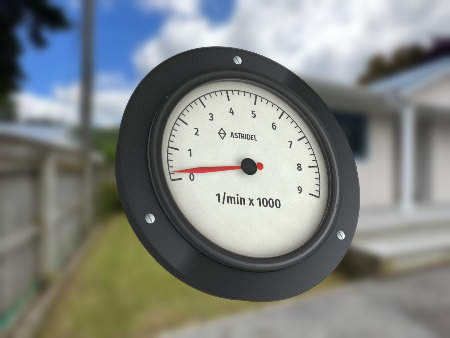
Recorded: 200 rpm
